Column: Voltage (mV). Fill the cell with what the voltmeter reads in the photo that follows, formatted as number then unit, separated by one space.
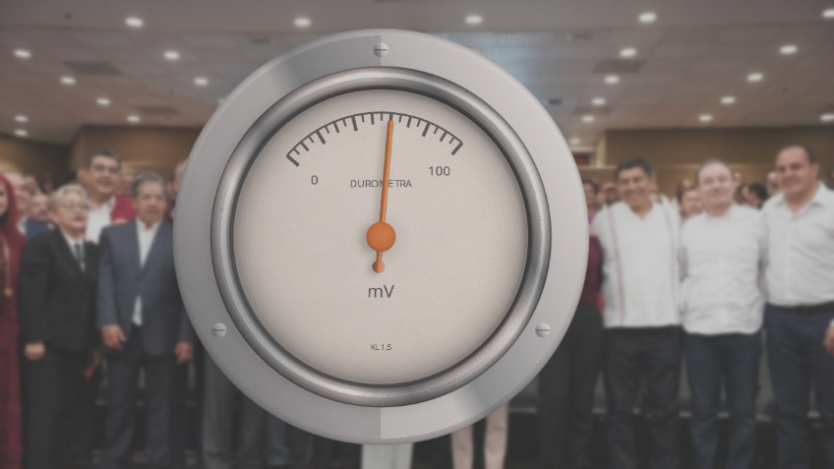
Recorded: 60 mV
